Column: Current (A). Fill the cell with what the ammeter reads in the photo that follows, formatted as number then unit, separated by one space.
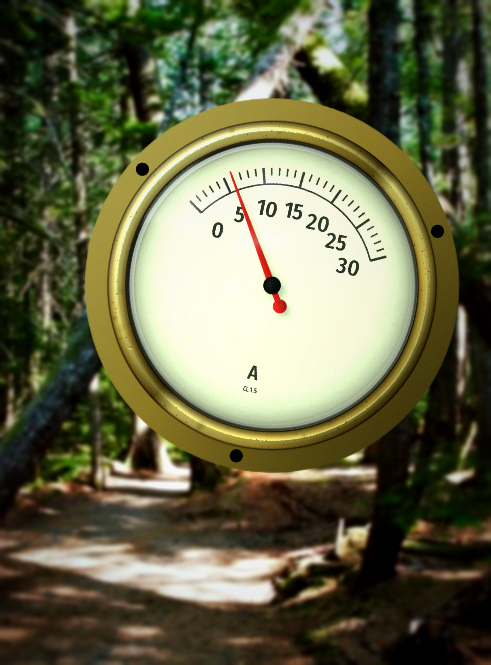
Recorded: 6 A
